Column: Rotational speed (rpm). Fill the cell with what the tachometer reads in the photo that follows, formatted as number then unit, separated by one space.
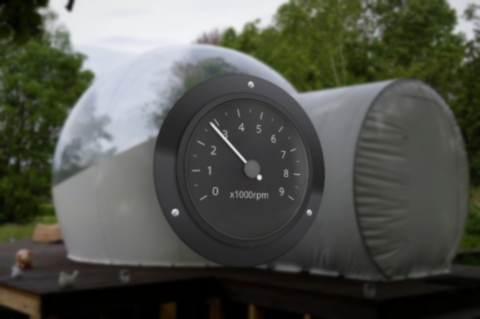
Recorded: 2750 rpm
